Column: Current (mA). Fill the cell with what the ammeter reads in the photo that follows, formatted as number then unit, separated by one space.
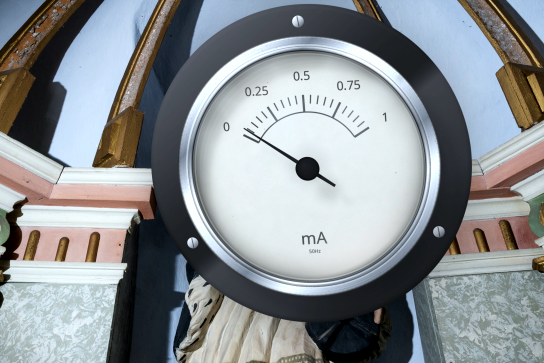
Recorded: 0.05 mA
